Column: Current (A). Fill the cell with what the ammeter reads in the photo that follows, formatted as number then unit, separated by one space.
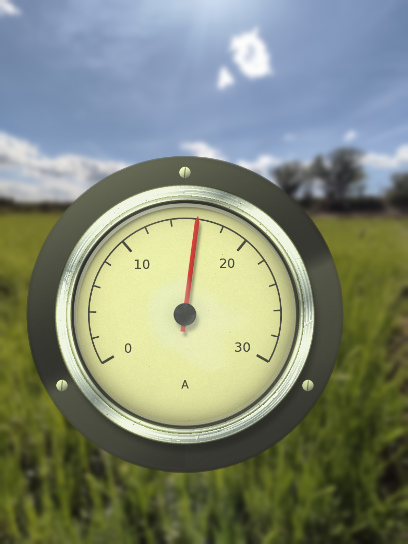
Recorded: 16 A
